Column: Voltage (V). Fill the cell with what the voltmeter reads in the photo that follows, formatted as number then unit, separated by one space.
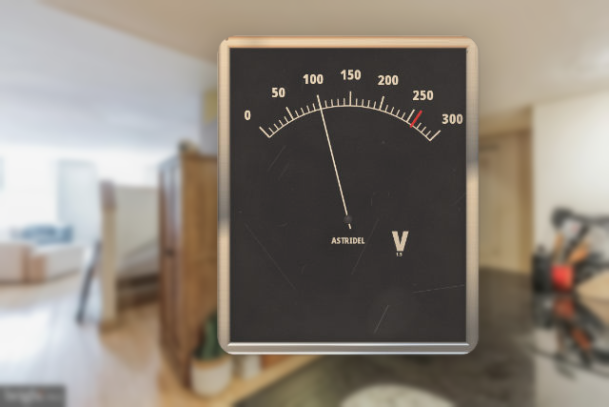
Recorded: 100 V
